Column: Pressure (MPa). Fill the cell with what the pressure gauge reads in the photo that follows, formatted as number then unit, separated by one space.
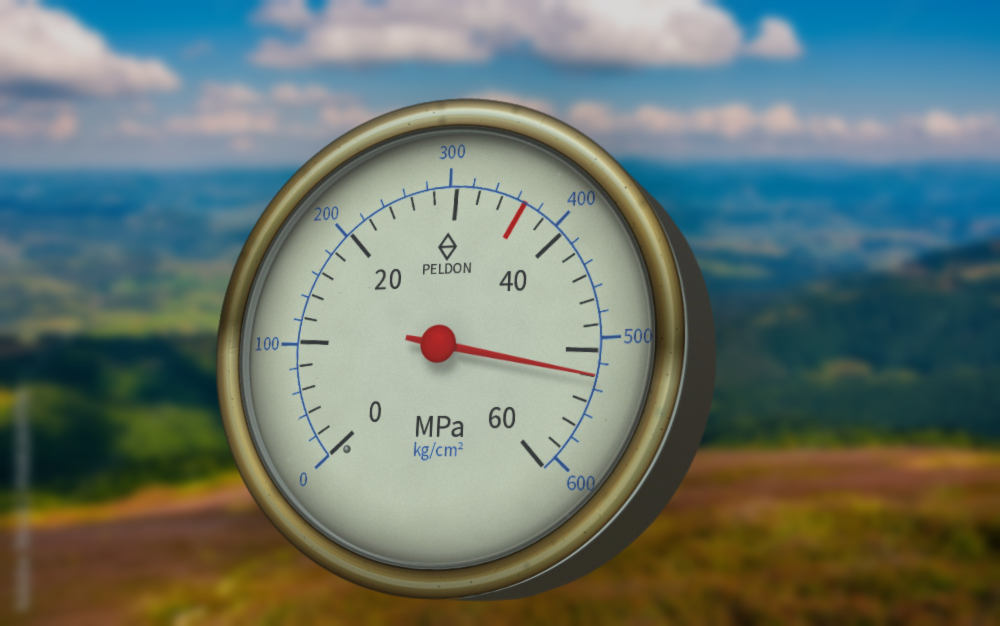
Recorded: 52 MPa
